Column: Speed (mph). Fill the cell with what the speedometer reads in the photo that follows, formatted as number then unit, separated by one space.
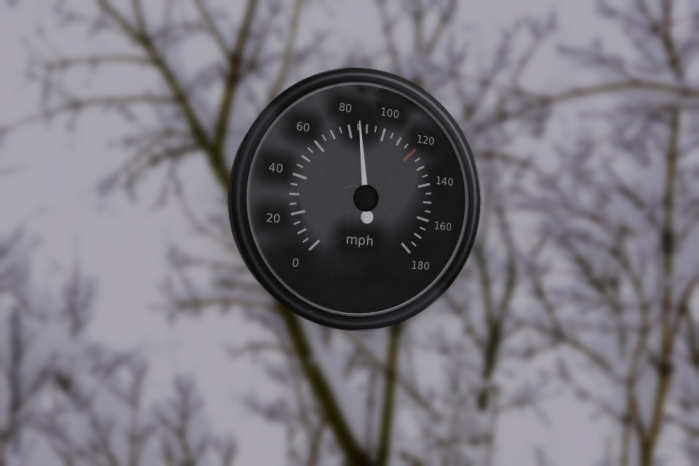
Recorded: 85 mph
